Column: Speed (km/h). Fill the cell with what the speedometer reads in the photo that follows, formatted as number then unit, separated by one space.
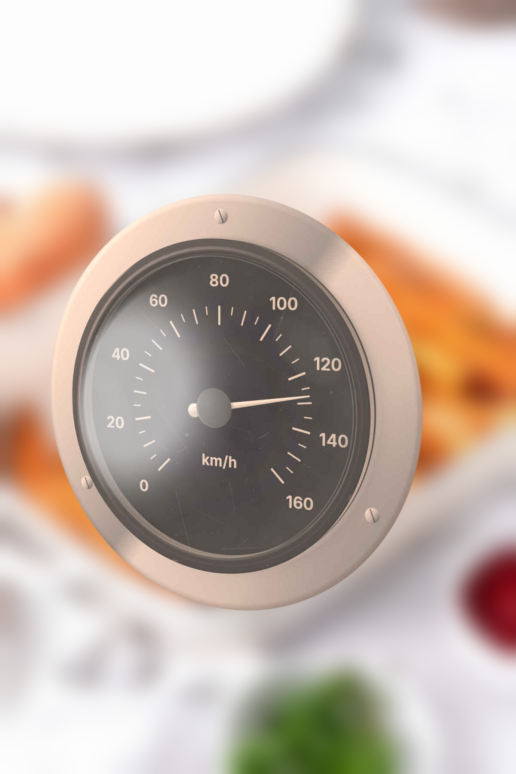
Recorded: 127.5 km/h
